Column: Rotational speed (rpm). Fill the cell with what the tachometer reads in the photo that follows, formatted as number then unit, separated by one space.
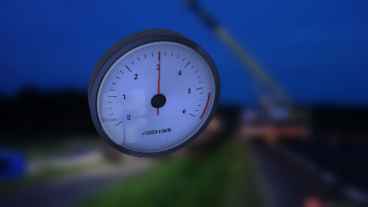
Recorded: 3000 rpm
